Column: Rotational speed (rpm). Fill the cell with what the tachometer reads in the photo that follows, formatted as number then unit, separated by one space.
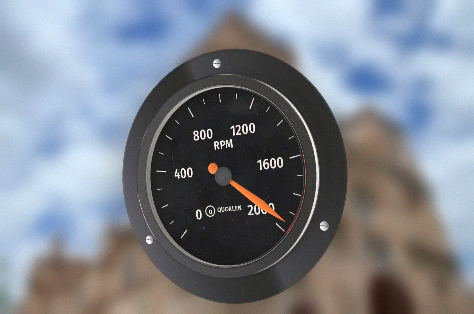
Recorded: 1950 rpm
